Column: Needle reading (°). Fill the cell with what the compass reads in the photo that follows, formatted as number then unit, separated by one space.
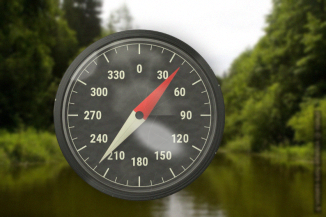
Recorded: 40 °
